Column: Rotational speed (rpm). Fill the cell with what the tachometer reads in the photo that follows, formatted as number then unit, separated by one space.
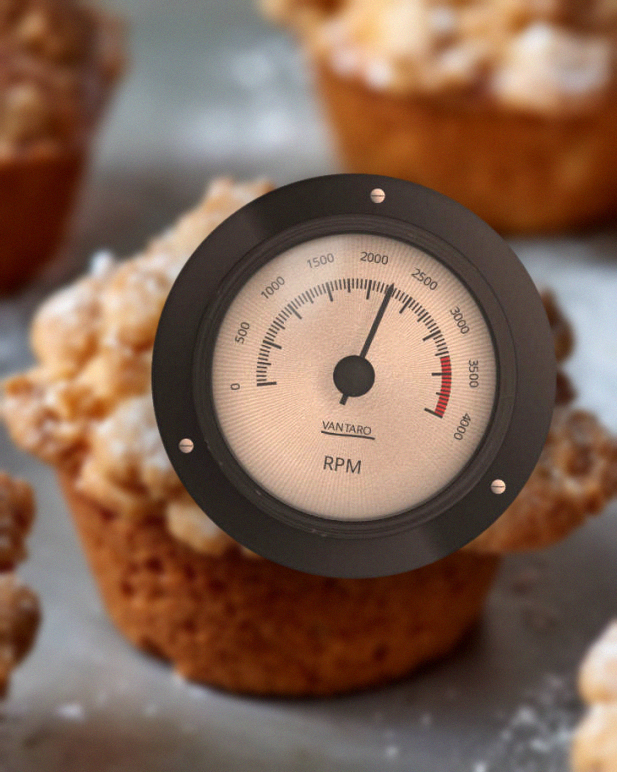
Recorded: 2250 rpm
